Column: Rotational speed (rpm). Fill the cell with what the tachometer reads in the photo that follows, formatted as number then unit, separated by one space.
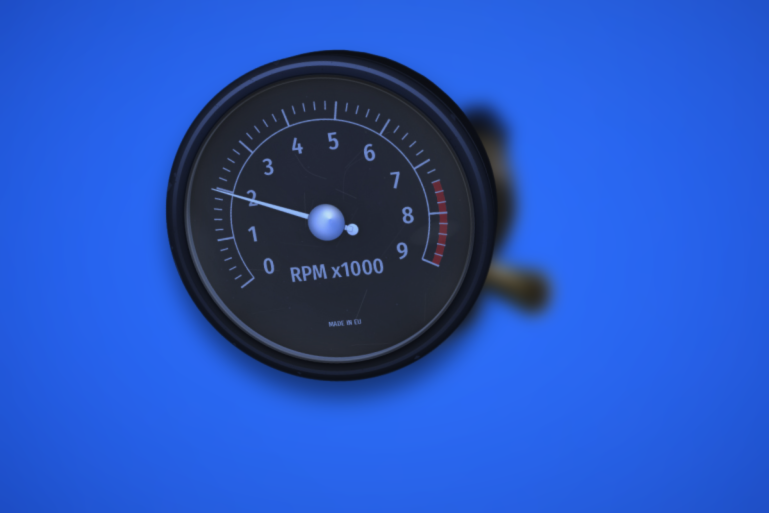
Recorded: 2000 rpm
